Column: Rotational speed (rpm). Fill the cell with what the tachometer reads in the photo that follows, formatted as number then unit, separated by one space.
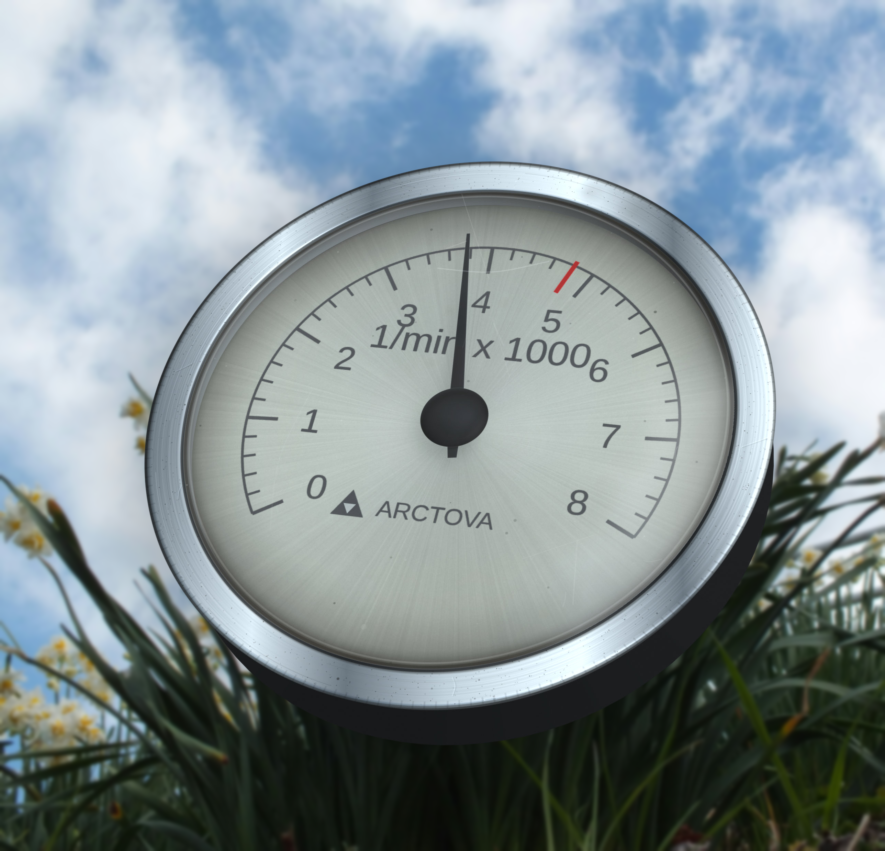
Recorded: 3800 rpm
